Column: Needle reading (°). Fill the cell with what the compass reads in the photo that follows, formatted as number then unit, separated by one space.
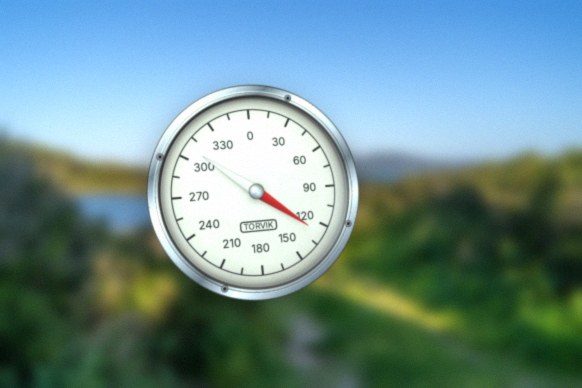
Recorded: 127.5 °
